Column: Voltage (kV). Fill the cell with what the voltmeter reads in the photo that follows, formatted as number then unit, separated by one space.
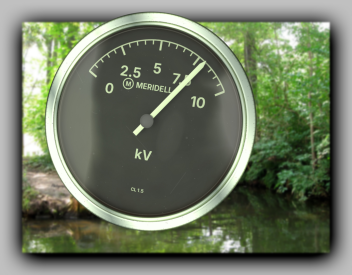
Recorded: 8 kV
